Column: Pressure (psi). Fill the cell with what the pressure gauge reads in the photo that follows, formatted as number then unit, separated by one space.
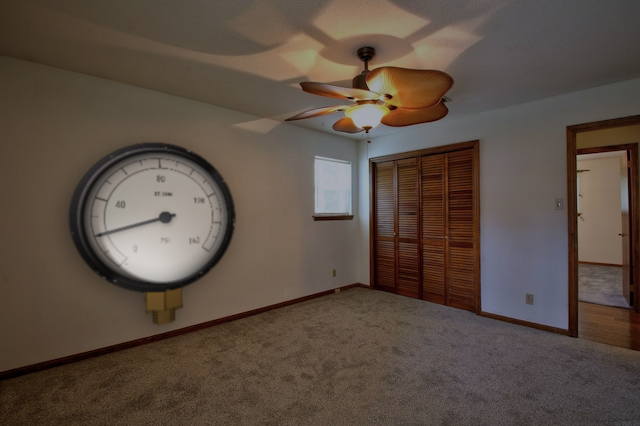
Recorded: 20 psi
